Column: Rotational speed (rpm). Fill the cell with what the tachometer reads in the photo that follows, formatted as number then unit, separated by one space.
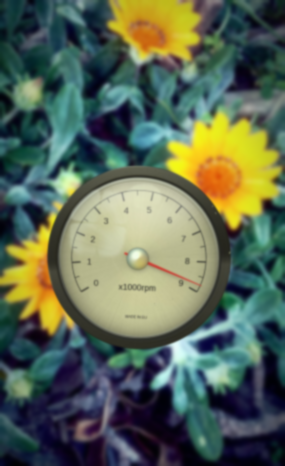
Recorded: 8750 rpm
